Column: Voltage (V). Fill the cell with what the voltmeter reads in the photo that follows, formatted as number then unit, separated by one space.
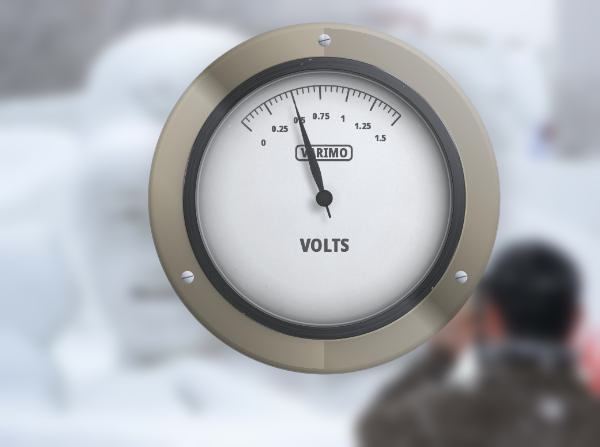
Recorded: 0.5 V
